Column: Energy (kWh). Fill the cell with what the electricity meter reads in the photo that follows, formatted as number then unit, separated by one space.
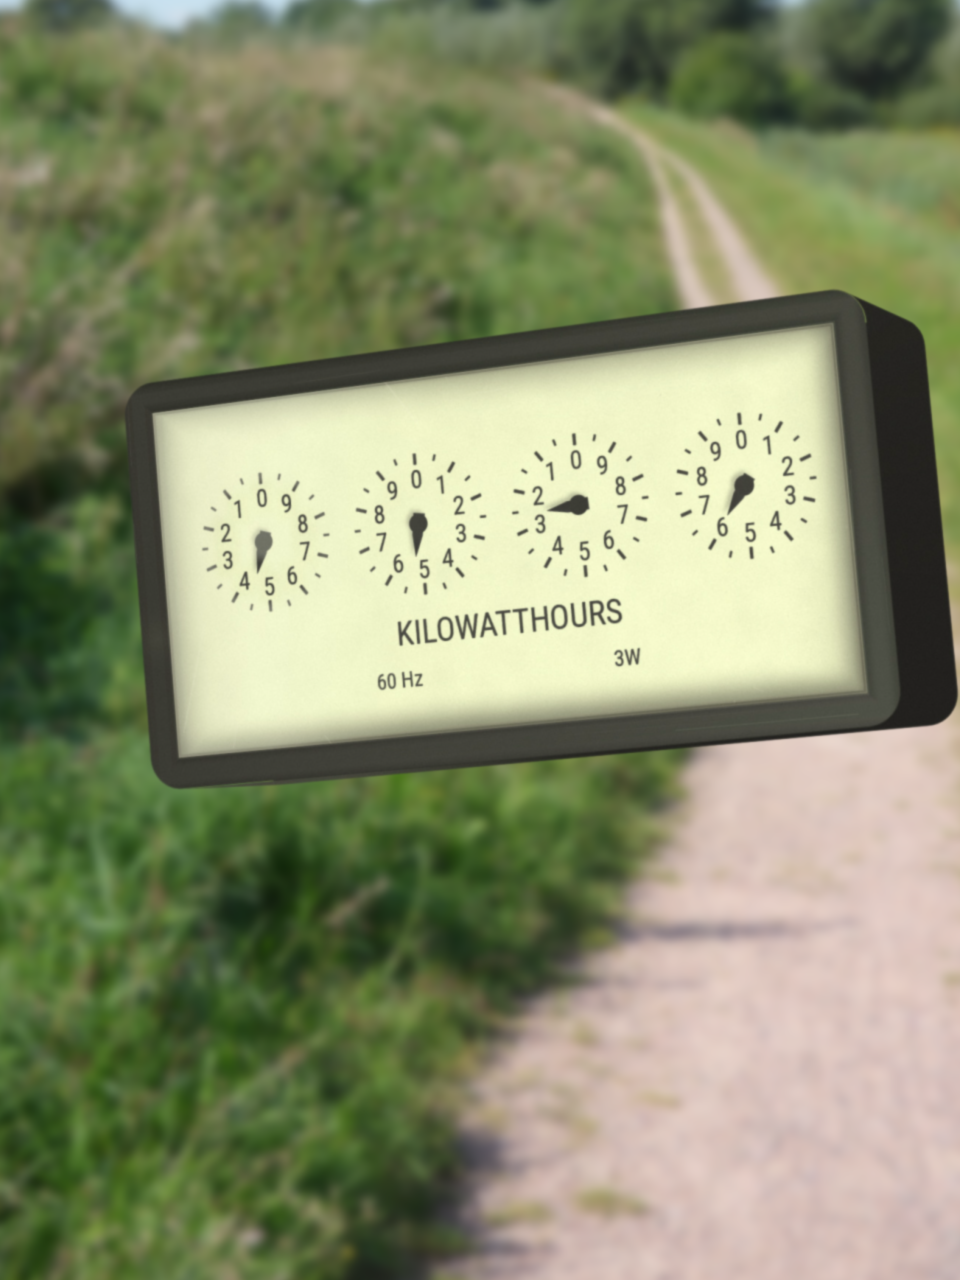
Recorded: 4526 kWh
